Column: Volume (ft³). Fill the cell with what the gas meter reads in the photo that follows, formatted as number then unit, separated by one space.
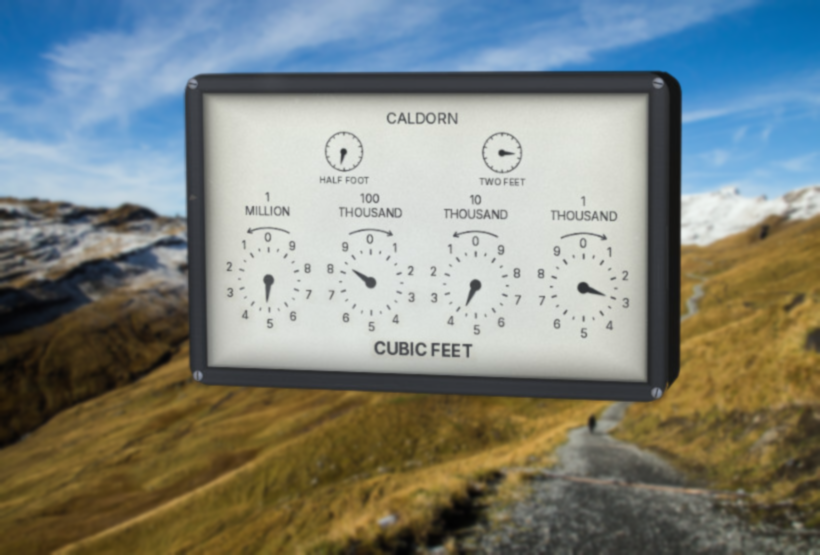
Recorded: 484300 ft³
